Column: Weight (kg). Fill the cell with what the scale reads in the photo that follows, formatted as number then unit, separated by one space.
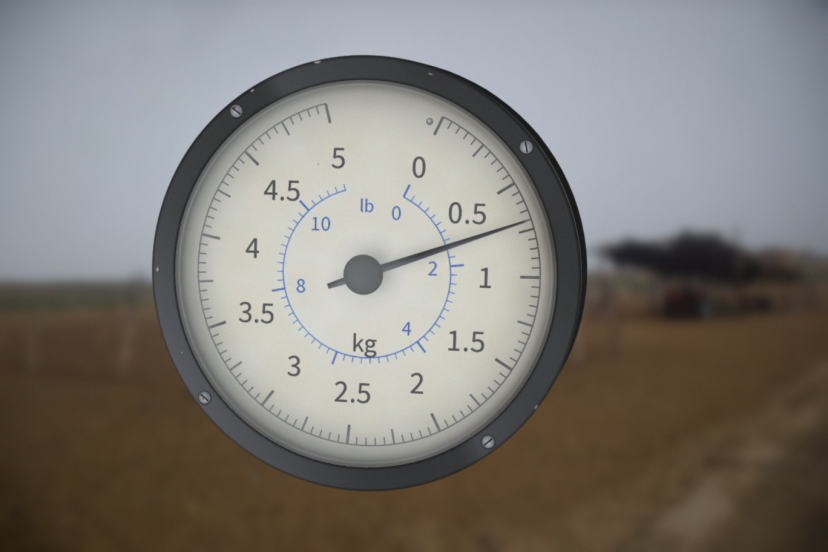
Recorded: 0.7 kg
